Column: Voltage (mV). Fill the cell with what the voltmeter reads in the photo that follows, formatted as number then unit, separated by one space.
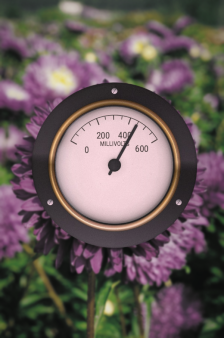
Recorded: 450 mV
